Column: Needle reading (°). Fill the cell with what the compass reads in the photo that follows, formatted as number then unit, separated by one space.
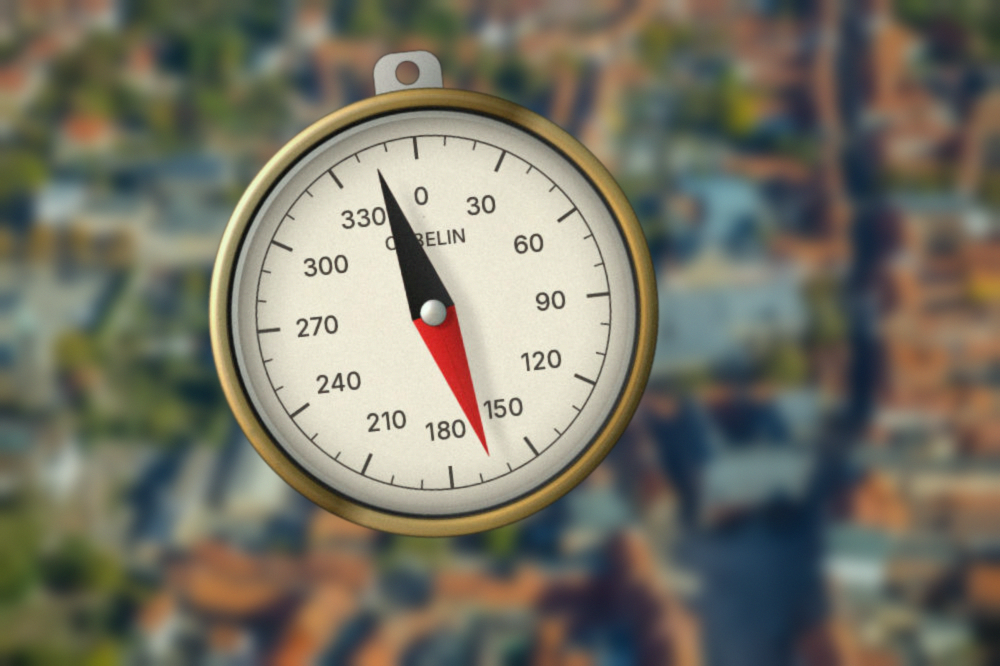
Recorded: 165 °
